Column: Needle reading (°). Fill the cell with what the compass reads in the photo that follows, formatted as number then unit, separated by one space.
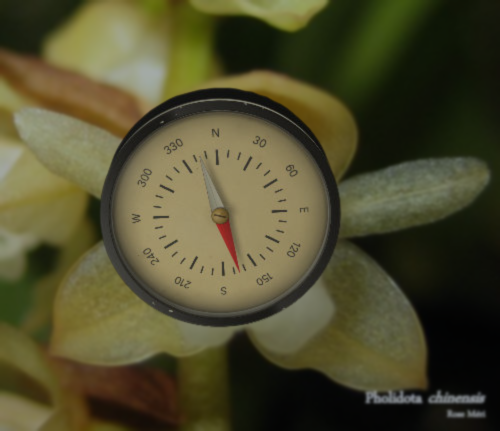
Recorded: 165 °
